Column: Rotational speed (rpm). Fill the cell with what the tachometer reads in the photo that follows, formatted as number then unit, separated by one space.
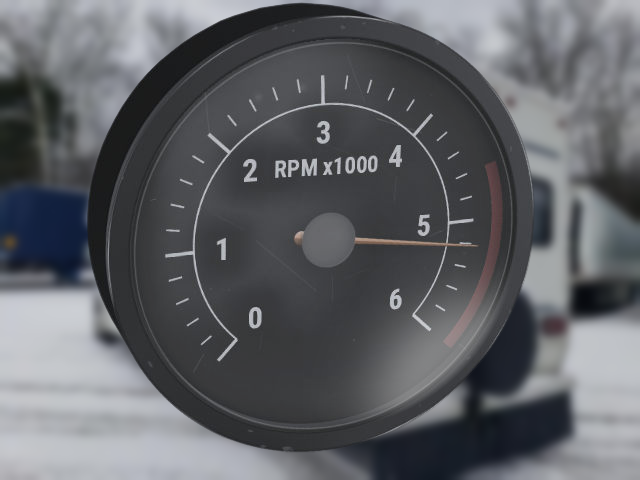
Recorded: 5200 rpm
